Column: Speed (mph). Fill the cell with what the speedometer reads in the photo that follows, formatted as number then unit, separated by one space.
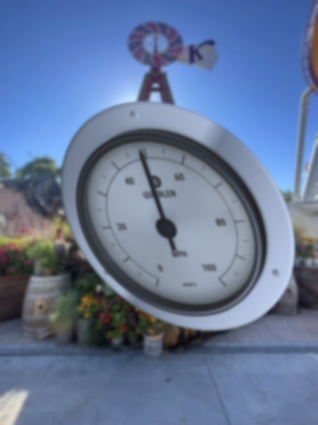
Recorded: 50 mph
